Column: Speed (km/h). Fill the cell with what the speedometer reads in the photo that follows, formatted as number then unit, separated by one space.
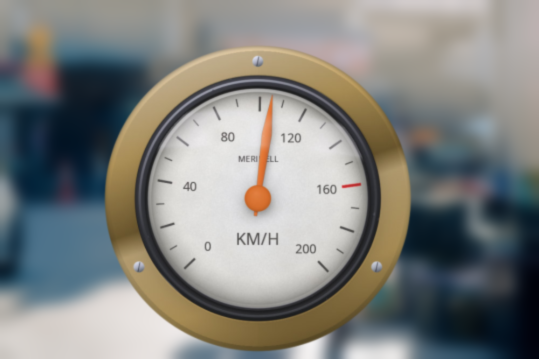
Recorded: 105 km/h
